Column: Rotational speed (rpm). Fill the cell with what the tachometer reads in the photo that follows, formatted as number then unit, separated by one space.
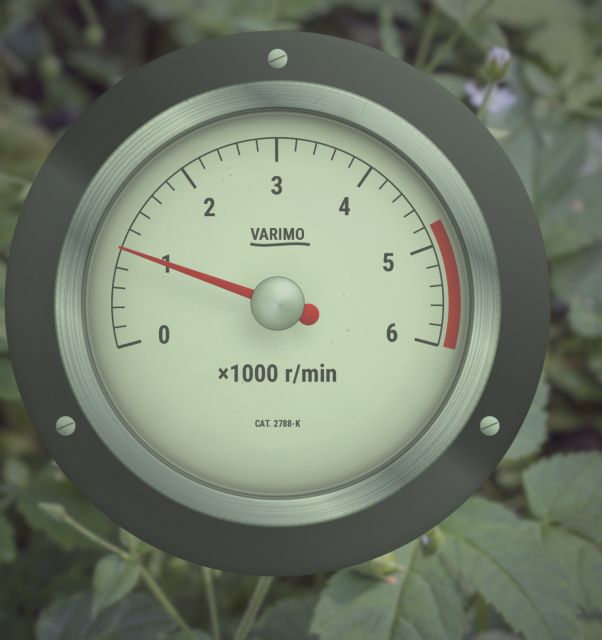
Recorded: 1000 rpm
